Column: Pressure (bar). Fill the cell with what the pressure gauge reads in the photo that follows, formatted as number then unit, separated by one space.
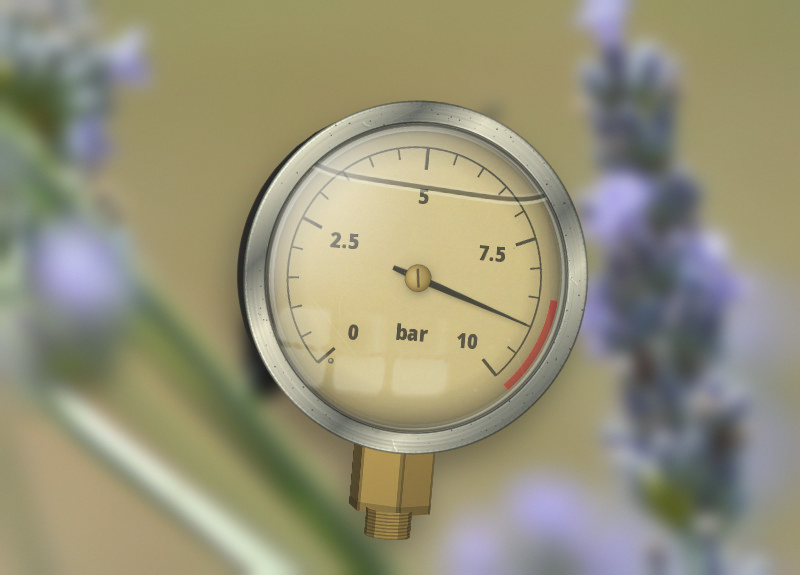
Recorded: 9 bar
